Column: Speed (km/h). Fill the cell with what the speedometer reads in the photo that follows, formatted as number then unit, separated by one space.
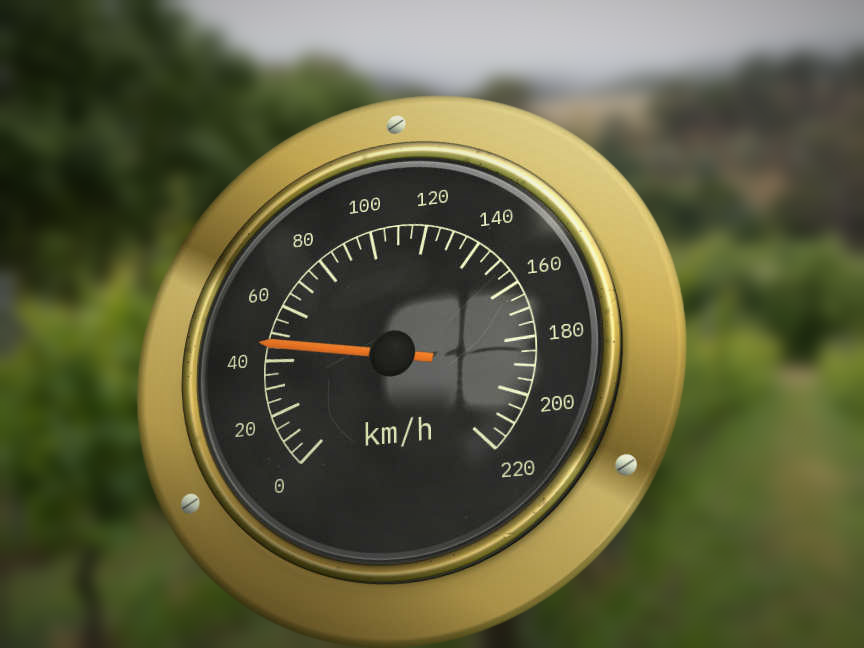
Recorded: 45 km/h
